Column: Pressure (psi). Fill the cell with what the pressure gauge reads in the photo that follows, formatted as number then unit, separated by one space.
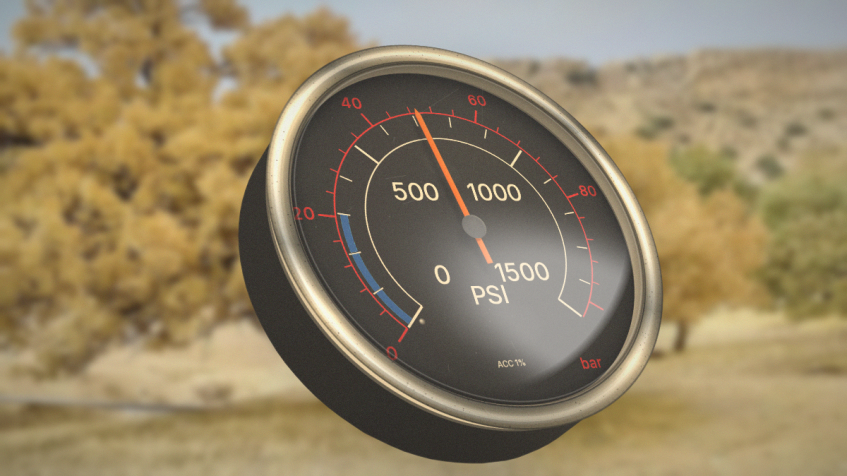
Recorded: 700 psi
